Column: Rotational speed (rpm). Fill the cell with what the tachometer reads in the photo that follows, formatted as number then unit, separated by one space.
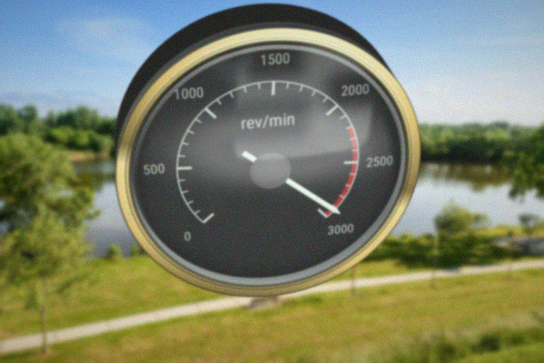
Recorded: 2900 rpm
